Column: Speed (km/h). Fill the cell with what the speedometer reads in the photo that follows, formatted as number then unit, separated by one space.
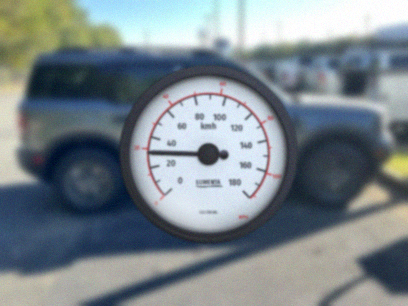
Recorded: 30 km/h
